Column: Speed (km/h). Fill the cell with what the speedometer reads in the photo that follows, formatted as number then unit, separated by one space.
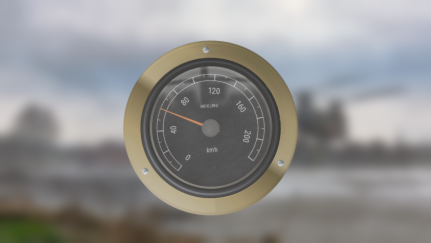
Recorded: 60 km/h
